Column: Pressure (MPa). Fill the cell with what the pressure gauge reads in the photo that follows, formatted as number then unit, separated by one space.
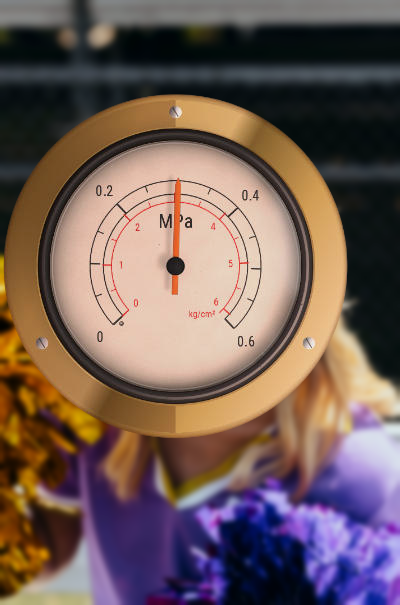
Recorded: 0.3 MPa
